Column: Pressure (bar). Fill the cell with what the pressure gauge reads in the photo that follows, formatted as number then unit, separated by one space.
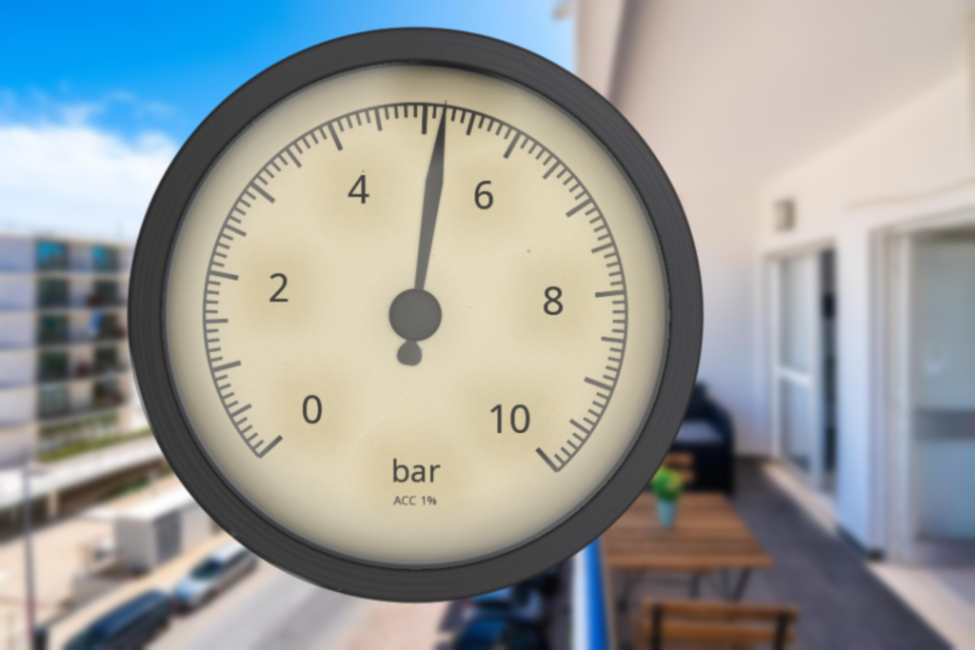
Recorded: 5.2 bar
